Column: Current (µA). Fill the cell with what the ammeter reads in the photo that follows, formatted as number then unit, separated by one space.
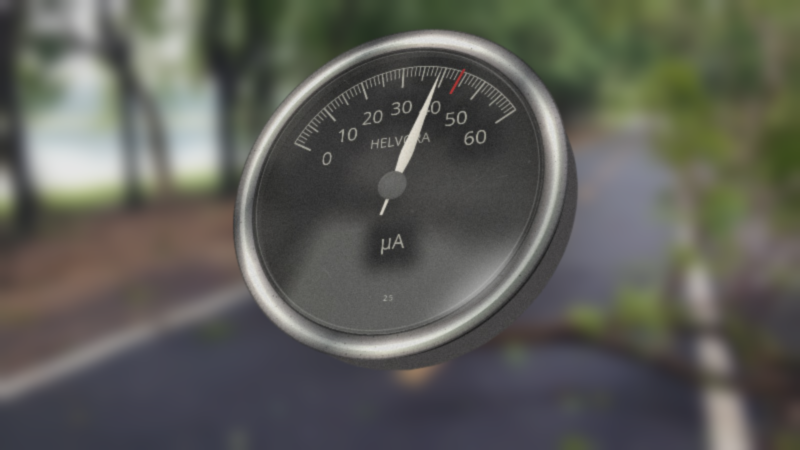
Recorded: 40 µA
